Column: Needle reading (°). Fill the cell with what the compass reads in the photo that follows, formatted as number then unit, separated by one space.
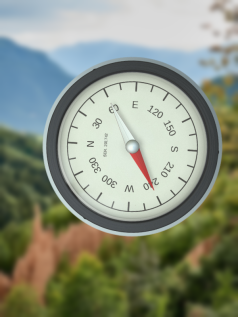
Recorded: 240 °
